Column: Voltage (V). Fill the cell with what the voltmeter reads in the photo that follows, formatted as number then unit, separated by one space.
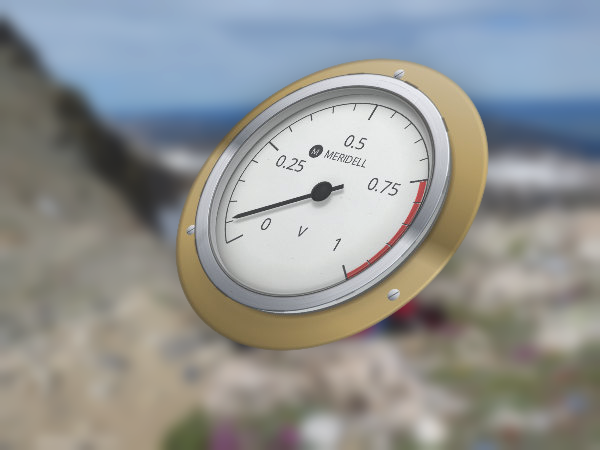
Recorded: 0.05 V
